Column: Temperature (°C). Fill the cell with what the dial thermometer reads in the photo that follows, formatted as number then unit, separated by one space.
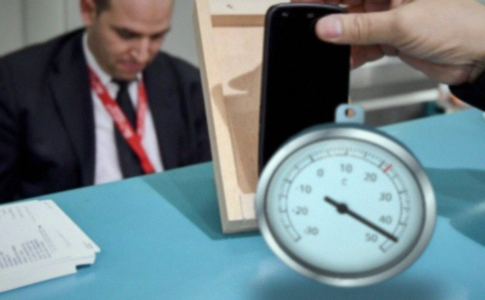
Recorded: 45 °C
